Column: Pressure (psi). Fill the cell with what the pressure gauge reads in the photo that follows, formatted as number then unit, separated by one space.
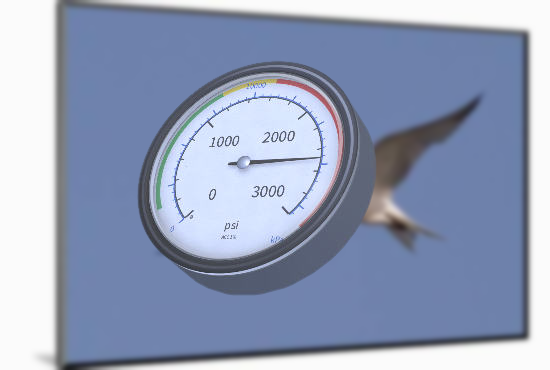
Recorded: 2500 psi
